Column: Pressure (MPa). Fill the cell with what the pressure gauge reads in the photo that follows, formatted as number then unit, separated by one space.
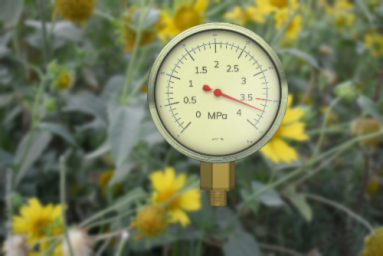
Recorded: 3.7 MPa
